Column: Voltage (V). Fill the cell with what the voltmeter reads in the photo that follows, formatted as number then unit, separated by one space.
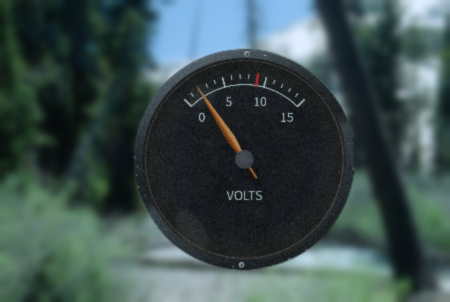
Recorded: 2 V
